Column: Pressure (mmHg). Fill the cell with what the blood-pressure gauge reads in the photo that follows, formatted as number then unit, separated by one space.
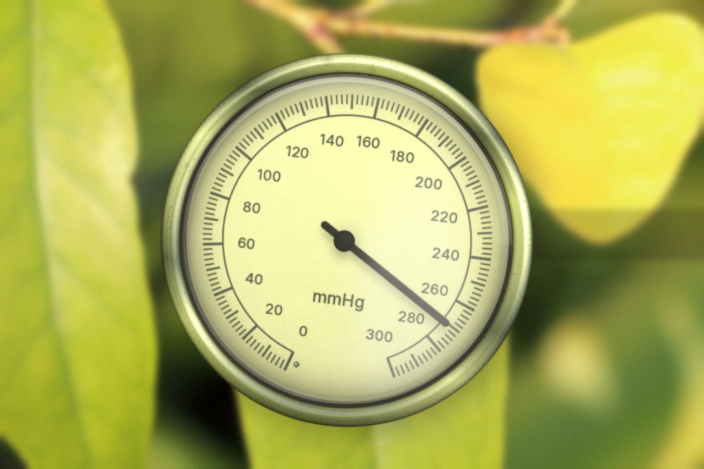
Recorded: 270 mmHg
